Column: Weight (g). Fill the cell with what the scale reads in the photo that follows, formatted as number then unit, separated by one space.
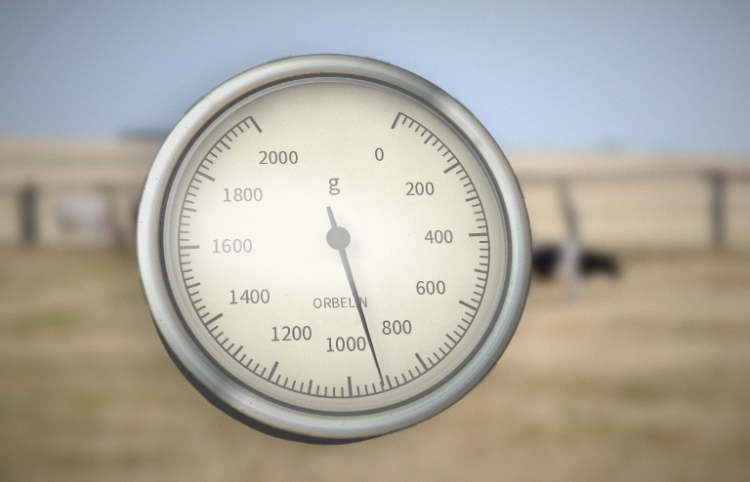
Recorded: 920 g
